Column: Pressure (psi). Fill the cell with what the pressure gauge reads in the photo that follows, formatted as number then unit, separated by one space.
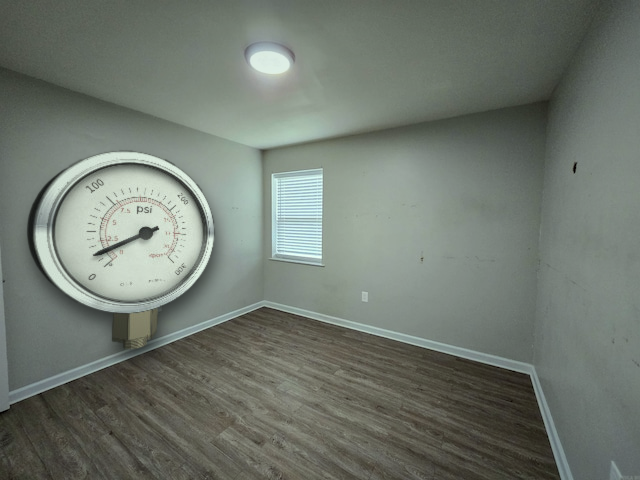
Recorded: 20 psi
